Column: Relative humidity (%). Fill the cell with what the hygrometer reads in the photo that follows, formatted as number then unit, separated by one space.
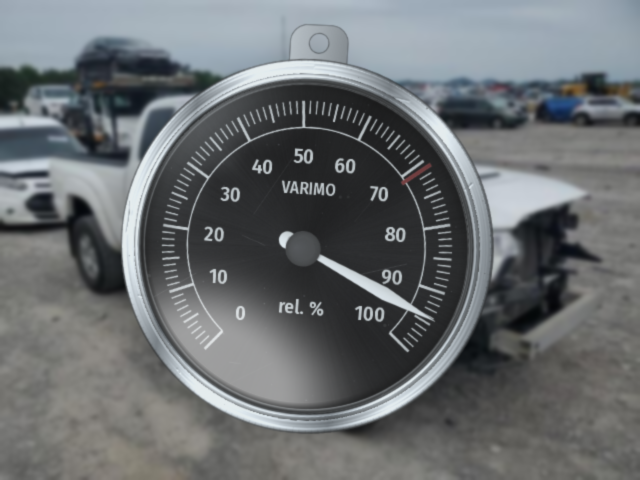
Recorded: 94 %
